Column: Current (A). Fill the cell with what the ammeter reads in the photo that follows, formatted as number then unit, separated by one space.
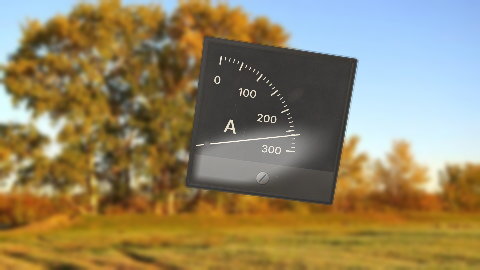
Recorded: 260 A
